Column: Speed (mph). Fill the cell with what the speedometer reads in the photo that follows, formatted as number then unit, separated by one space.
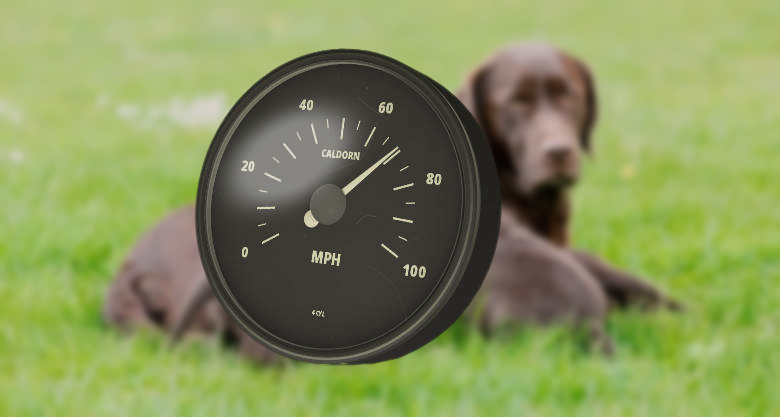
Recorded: 70 mph
